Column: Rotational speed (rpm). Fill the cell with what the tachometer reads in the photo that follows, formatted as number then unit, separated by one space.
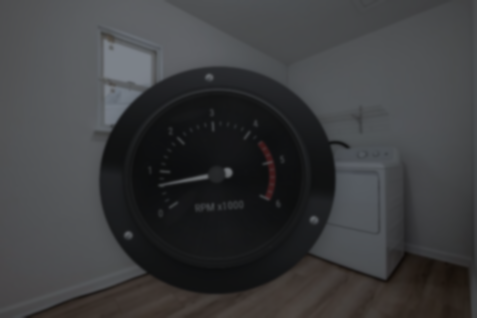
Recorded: 600 rpm
